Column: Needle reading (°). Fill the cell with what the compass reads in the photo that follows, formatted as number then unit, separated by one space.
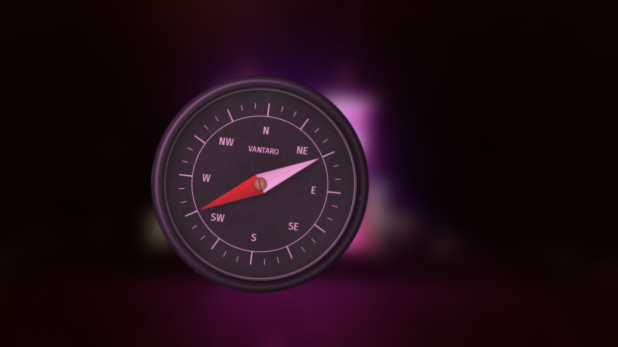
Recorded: 240 °
